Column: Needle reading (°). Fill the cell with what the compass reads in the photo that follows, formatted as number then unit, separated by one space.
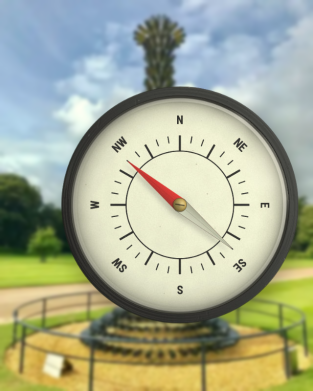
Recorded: 310 °
